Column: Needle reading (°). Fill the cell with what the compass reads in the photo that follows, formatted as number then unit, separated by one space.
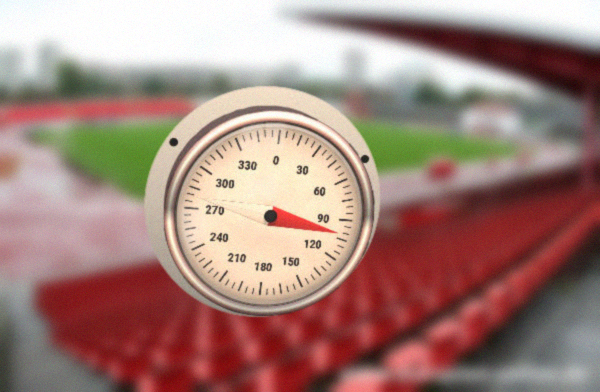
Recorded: 100 °
